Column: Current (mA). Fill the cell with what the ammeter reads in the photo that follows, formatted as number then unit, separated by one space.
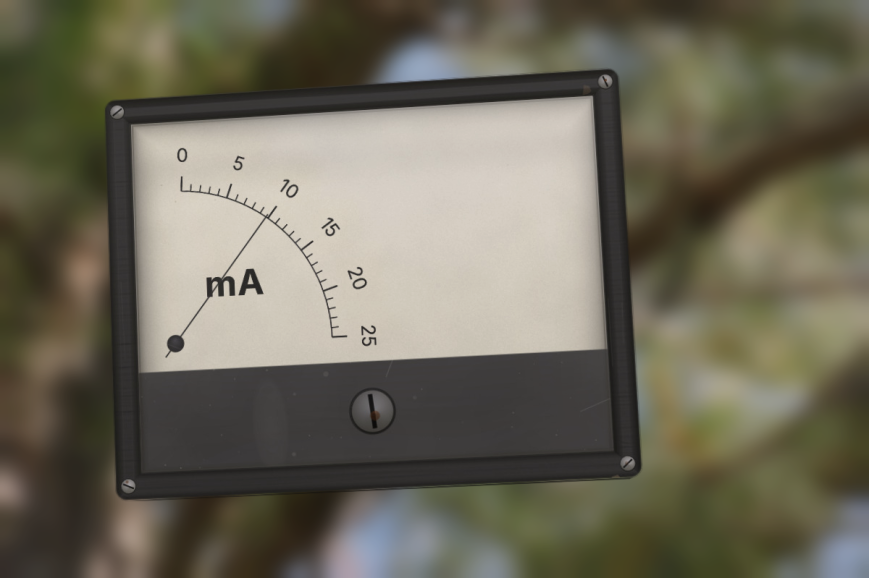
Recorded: 10 mA
